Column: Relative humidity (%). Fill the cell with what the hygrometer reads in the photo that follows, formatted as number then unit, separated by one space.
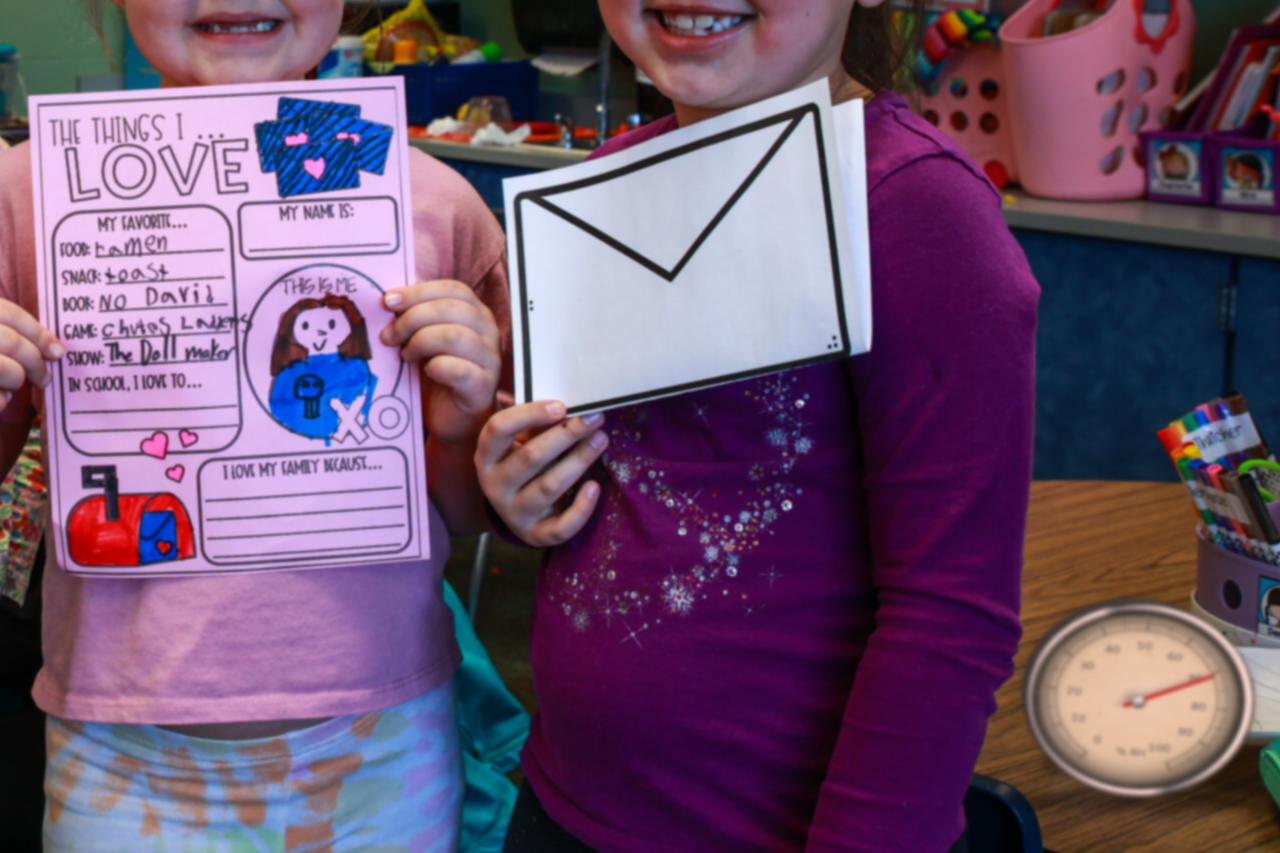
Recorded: 70 %
